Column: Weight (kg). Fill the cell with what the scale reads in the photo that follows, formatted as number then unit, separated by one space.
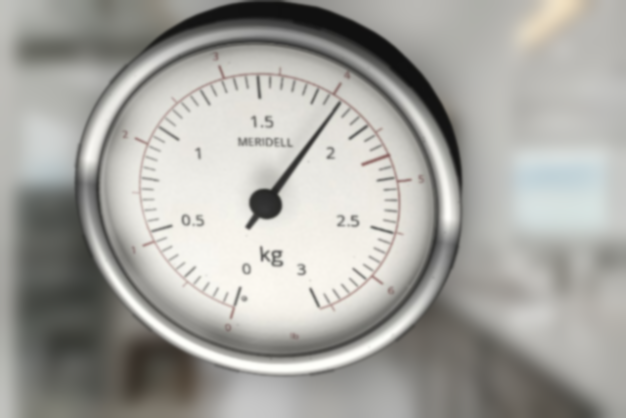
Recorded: 1.85 kg
